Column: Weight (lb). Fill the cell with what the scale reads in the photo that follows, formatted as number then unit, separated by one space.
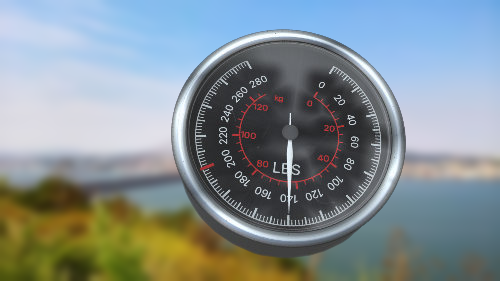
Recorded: 140 lb
